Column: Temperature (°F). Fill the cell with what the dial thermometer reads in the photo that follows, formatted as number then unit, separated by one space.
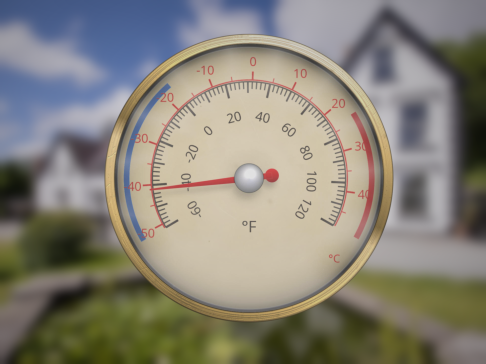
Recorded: -42 °F
